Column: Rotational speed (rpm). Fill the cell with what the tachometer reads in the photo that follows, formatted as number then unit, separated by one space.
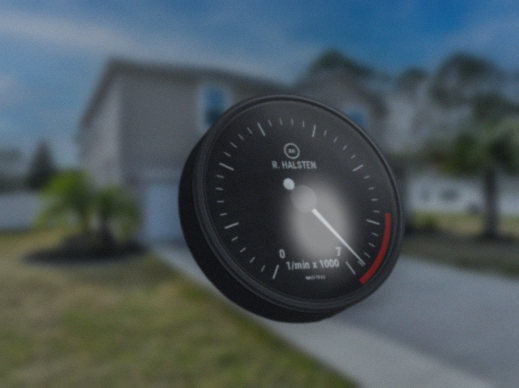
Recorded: 6800 rpm
